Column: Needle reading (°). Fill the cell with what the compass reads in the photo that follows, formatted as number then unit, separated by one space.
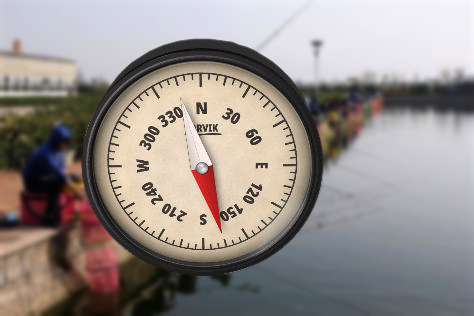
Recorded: 165 °
